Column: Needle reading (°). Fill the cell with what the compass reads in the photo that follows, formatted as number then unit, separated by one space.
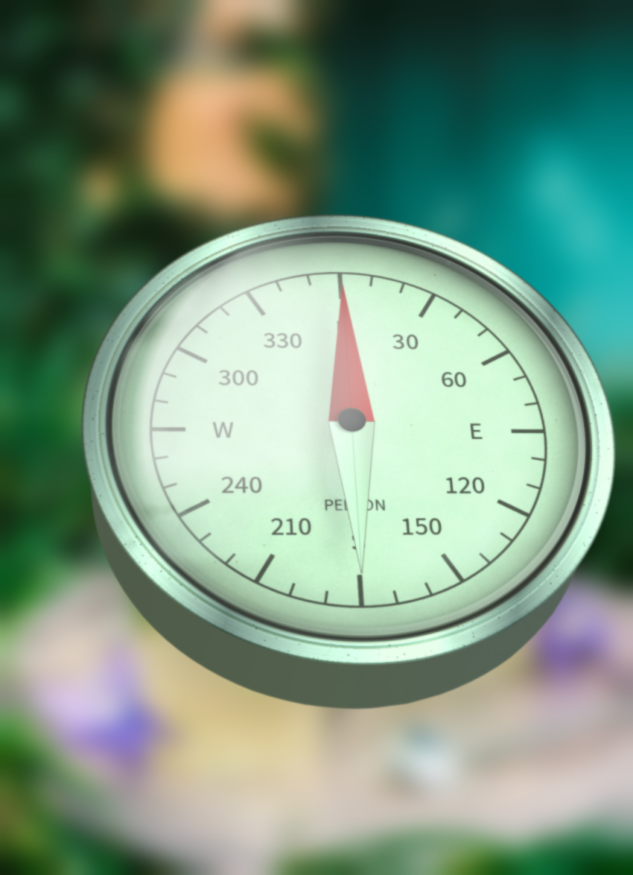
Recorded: 0 °
